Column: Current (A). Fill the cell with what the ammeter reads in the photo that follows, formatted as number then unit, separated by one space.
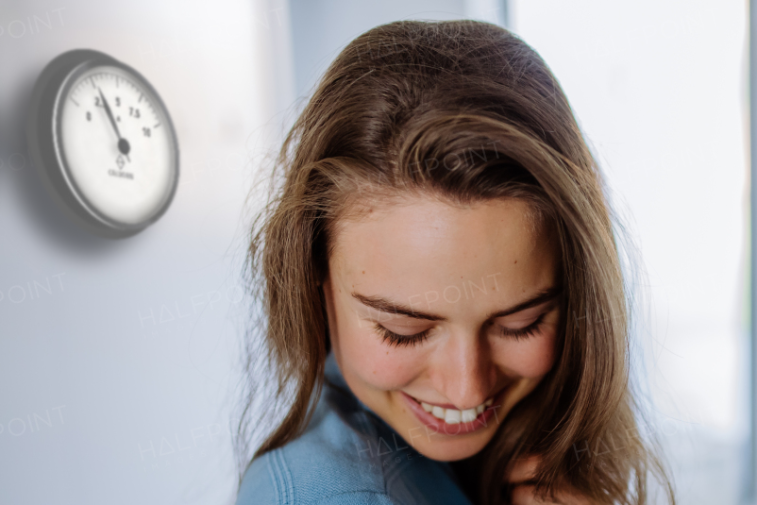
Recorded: 2.5 A
